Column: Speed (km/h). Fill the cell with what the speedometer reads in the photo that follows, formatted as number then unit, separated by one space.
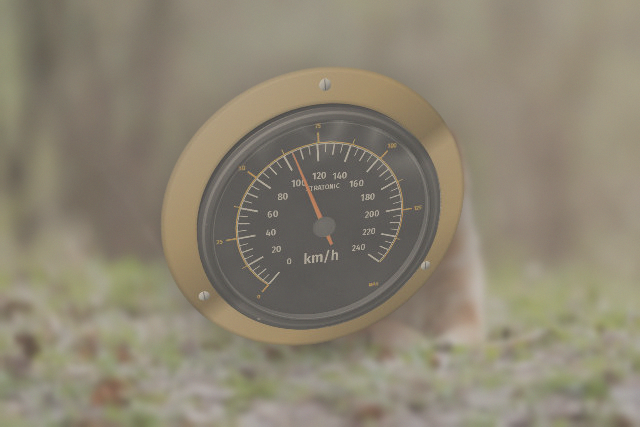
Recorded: 105 km/h
